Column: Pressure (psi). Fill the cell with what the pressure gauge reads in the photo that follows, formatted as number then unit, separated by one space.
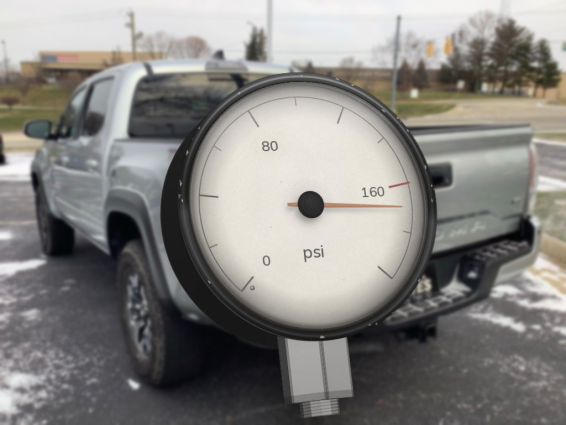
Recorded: 170 psi
